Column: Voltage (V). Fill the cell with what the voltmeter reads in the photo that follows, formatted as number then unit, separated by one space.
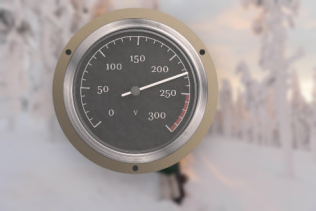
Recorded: 225 V
